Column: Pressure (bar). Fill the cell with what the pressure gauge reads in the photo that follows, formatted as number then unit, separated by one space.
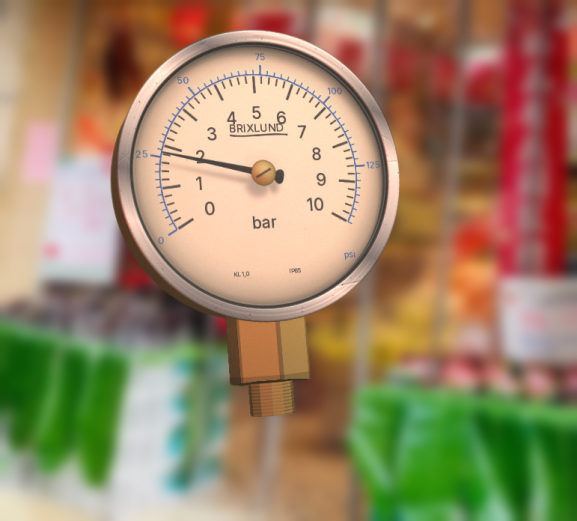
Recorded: 1.8 bar
